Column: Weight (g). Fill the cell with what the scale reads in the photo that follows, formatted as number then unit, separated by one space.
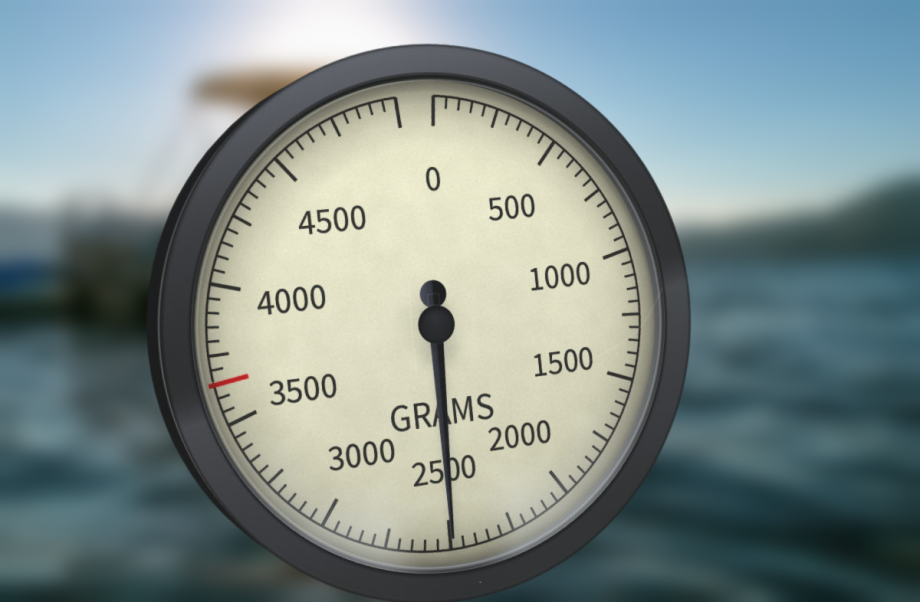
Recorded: 2500 g
